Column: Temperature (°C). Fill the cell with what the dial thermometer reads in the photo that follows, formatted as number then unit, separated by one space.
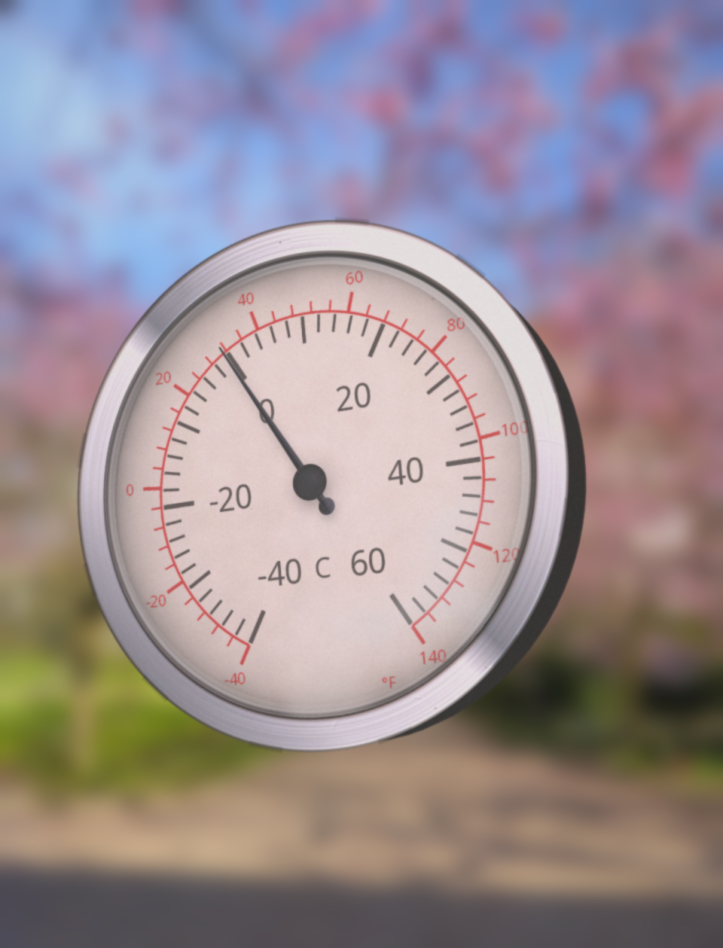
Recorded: 0 °C
